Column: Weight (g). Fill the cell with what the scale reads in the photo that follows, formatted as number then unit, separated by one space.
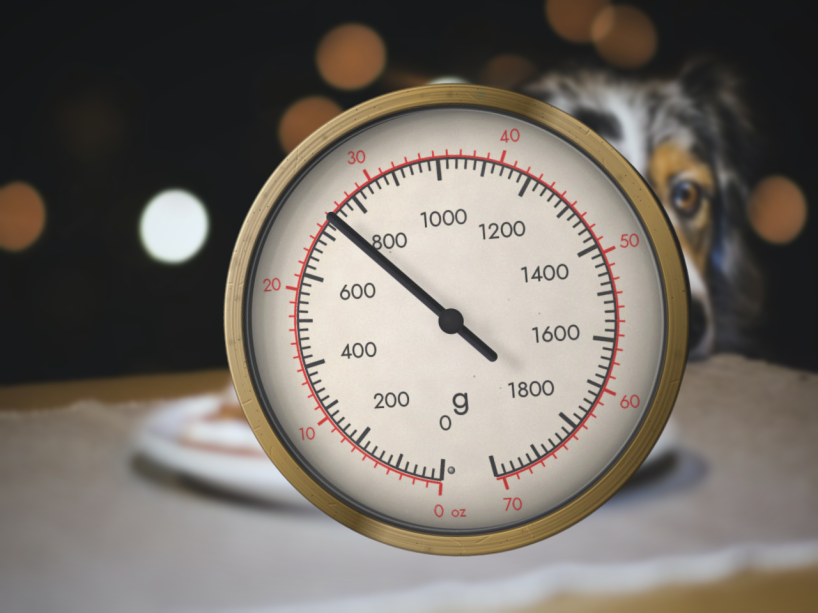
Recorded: 740 g
